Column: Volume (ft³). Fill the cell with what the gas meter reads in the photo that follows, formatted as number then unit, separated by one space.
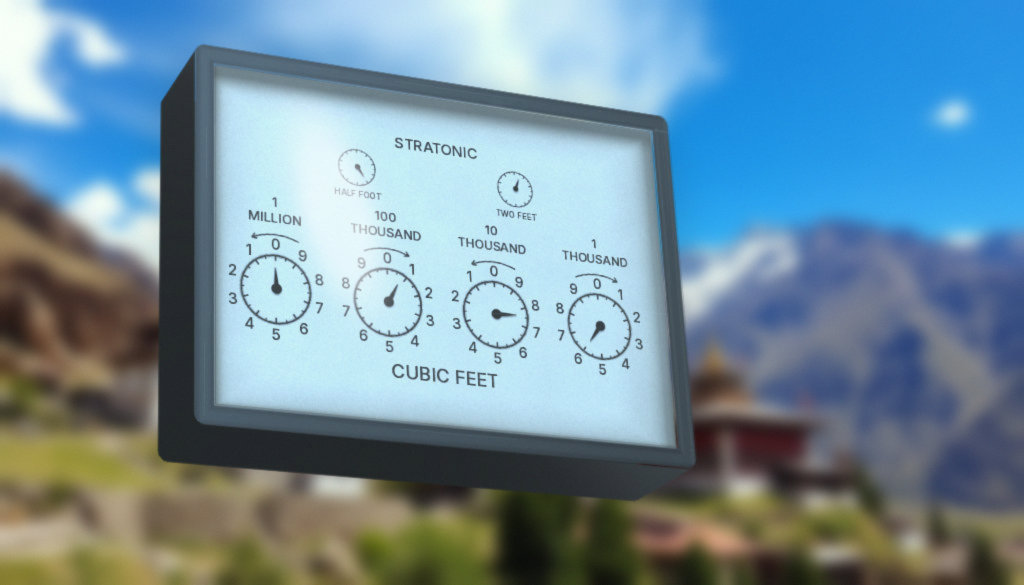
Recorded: 7600 ft³
